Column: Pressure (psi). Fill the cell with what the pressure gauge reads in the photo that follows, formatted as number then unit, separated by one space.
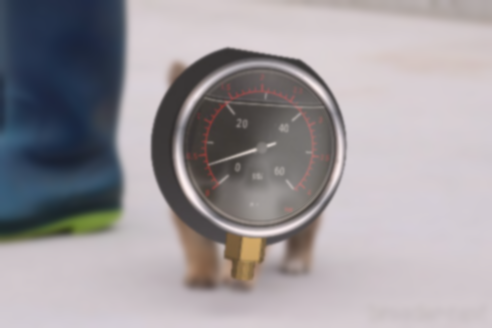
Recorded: 5 psi
